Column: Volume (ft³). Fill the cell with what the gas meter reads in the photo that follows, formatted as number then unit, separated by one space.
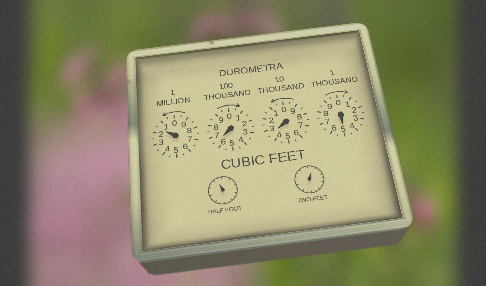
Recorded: 163500 ft³
